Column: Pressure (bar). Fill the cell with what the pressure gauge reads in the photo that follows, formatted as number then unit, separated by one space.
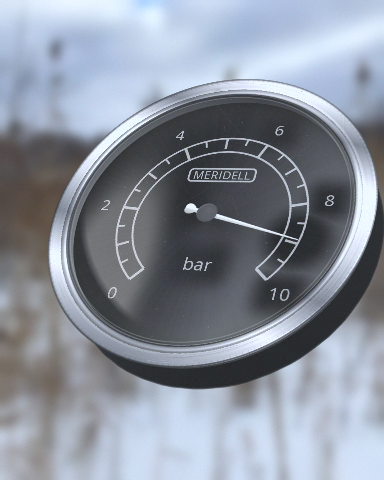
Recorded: 9 bar
